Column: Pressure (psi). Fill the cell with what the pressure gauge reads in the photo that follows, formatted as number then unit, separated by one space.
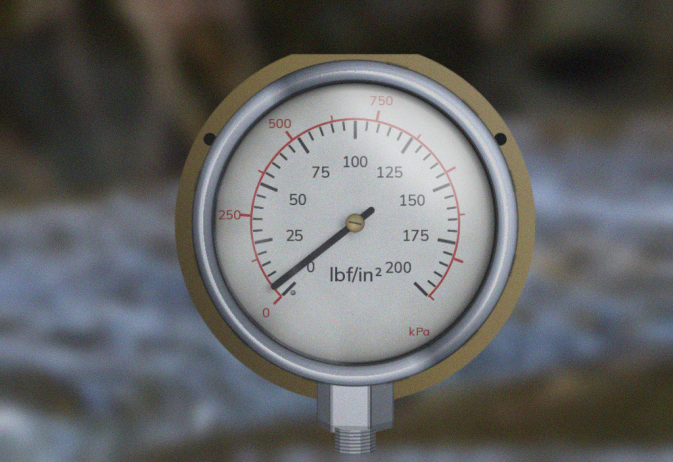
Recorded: 5 psi
